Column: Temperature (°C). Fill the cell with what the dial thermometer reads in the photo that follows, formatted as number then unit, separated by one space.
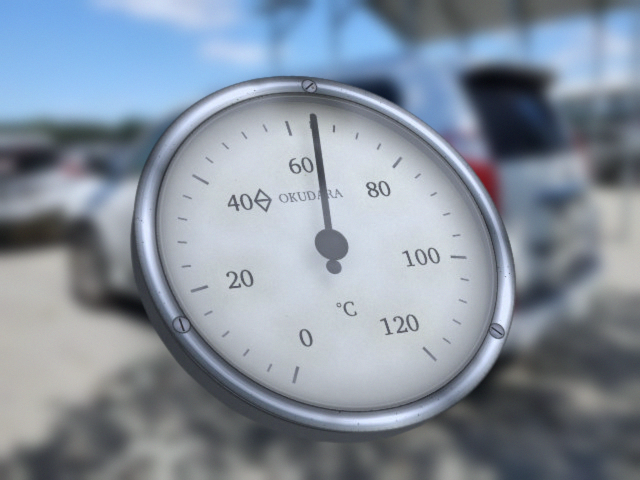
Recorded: 64 °C
